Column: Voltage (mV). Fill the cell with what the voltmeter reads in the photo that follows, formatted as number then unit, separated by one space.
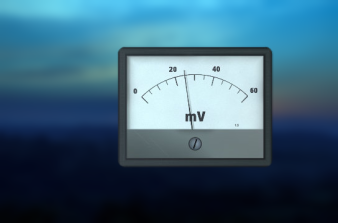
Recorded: 25 mV
